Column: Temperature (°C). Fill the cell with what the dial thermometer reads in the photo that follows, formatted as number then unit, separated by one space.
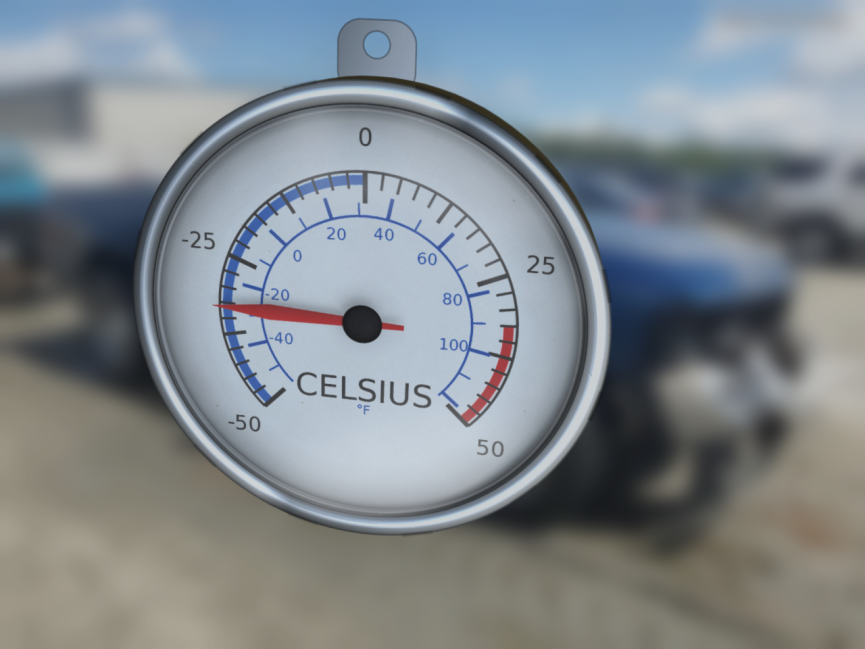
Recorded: -32.5 °C
